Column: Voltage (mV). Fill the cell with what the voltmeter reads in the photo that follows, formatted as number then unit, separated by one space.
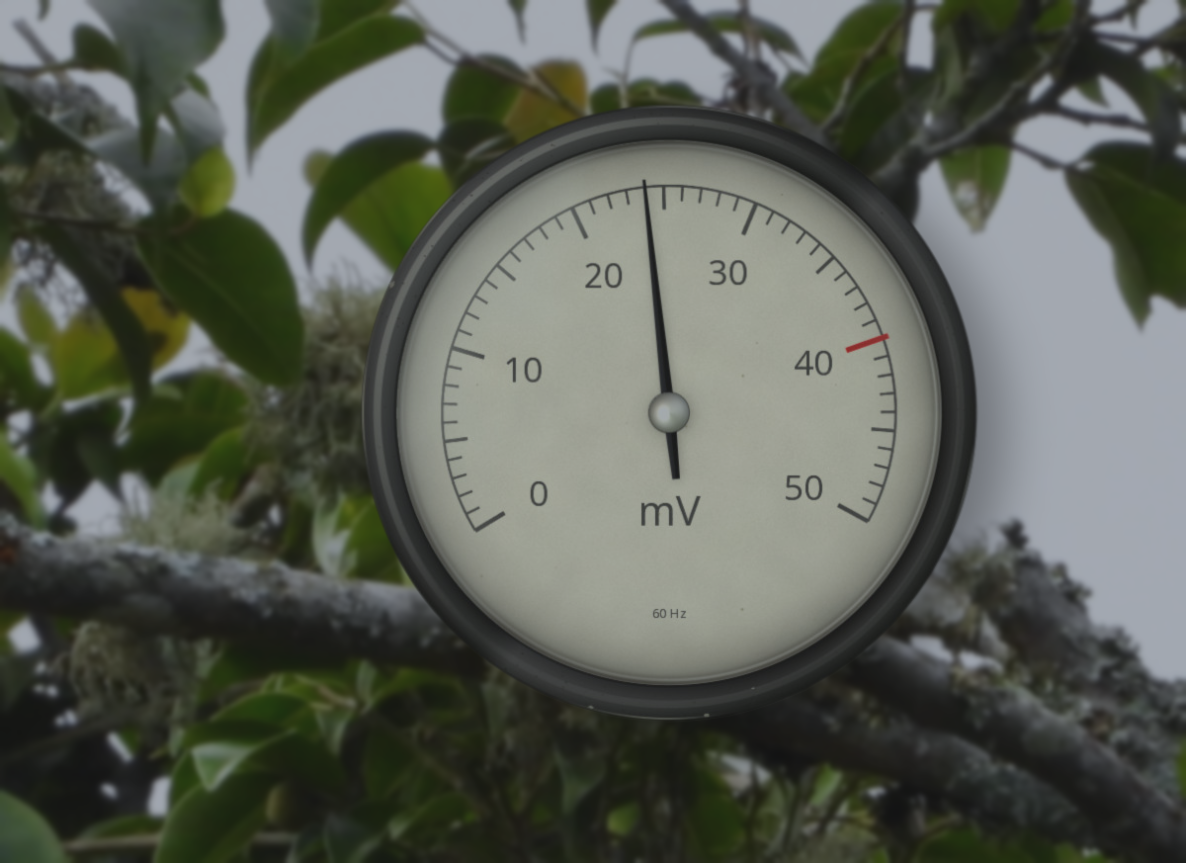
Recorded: 24 mV
